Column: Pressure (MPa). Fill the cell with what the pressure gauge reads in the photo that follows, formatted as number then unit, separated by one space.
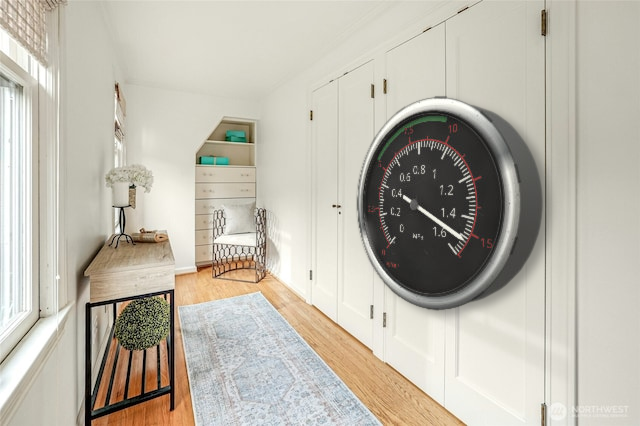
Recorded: 1.5 MPa
